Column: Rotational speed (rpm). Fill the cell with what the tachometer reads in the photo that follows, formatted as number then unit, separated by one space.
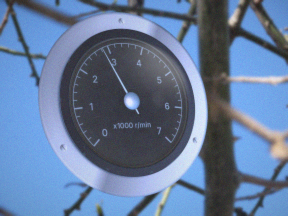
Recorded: 2800 rpm
